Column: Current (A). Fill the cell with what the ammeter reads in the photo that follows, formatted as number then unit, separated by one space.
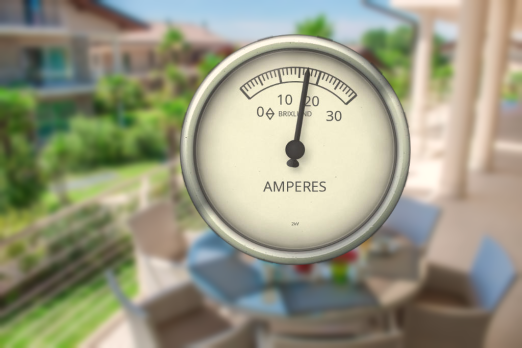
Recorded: 17 A
